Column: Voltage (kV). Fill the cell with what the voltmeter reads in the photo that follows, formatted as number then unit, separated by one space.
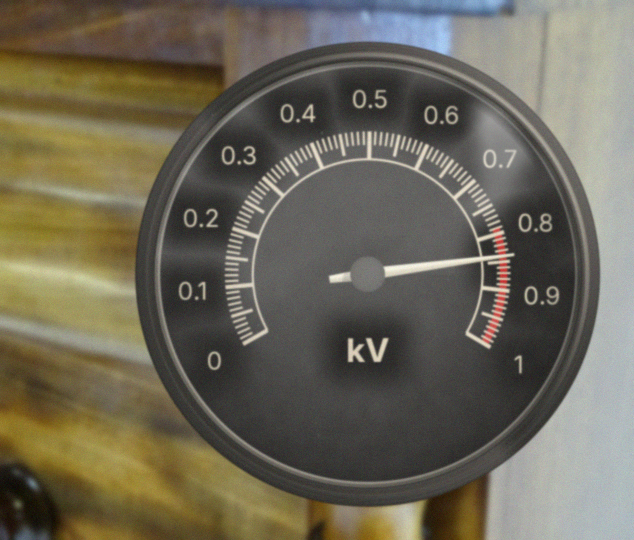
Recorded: 0.84 kV
